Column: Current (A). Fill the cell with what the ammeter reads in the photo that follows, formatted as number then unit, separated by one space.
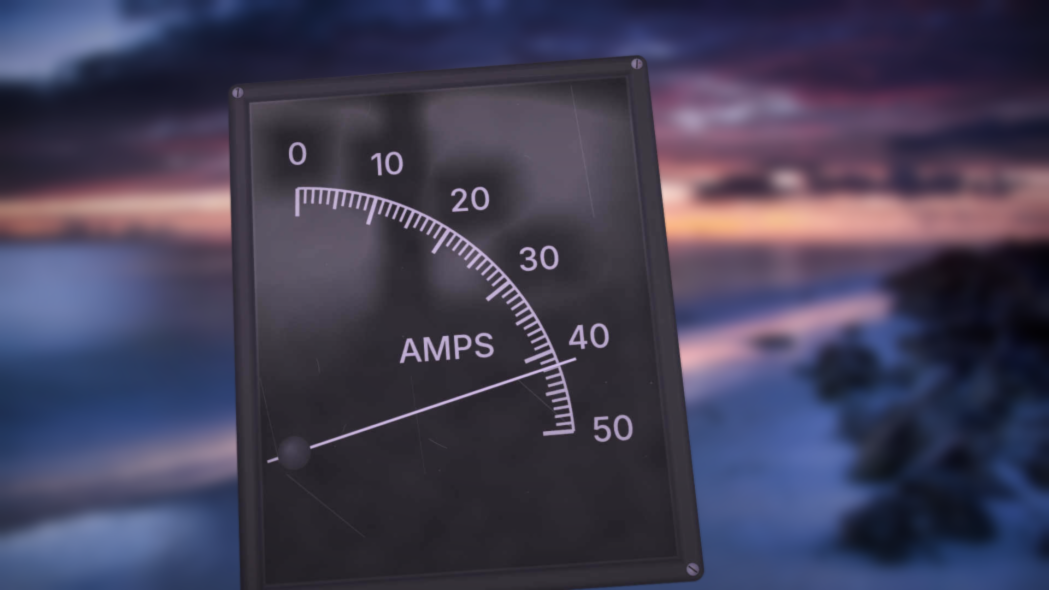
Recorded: 42 A
